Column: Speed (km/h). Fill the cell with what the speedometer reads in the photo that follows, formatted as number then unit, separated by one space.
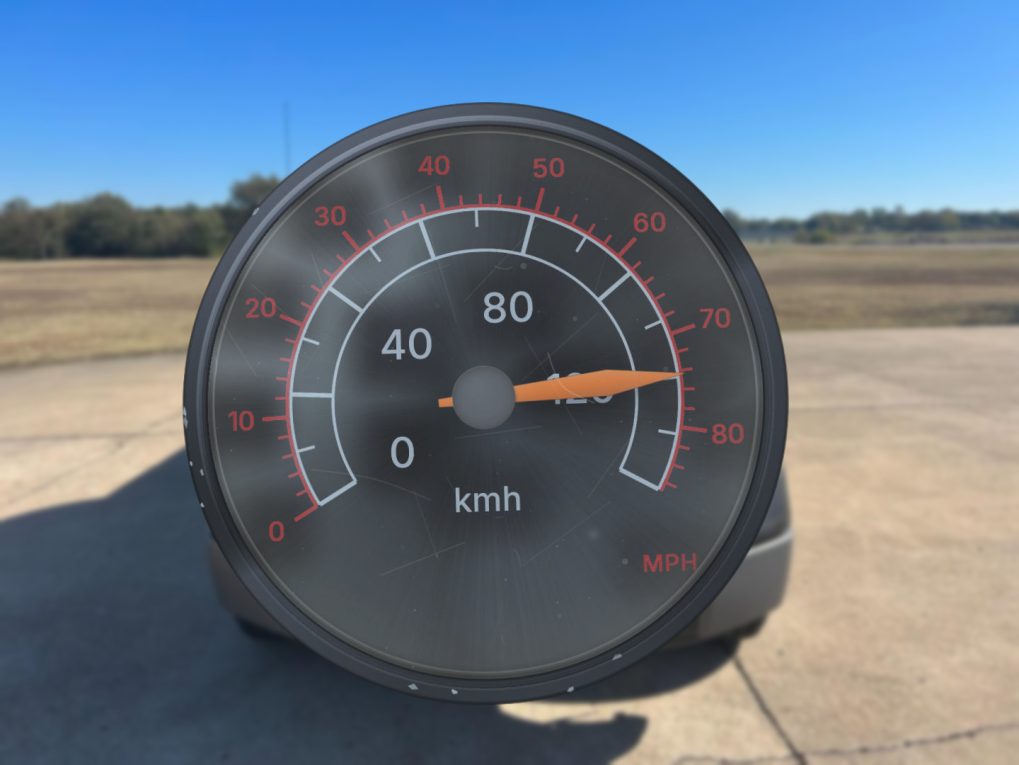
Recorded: 120 km/h
